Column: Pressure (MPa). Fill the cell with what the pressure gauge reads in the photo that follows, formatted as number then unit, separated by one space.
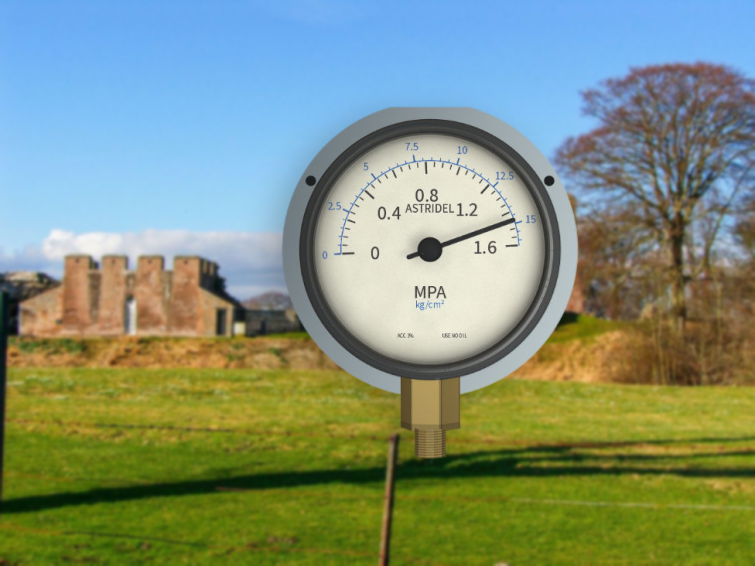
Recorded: 1.45 MPa
